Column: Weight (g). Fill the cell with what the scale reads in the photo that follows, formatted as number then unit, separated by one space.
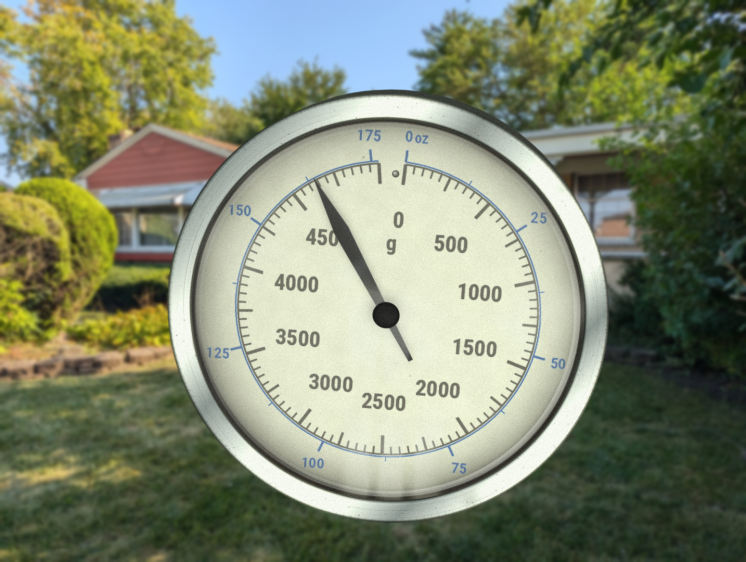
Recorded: 4650 g
